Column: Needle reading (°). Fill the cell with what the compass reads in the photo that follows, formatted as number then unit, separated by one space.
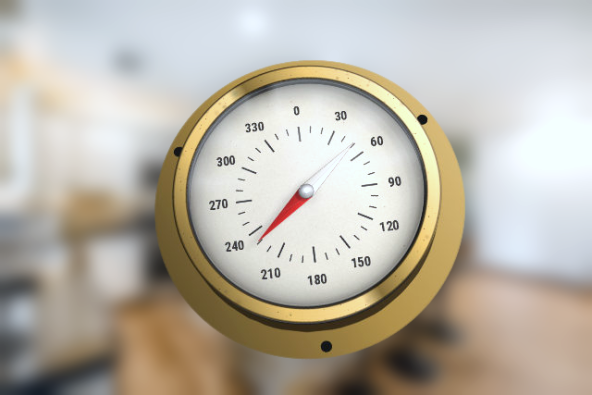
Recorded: 230 °
